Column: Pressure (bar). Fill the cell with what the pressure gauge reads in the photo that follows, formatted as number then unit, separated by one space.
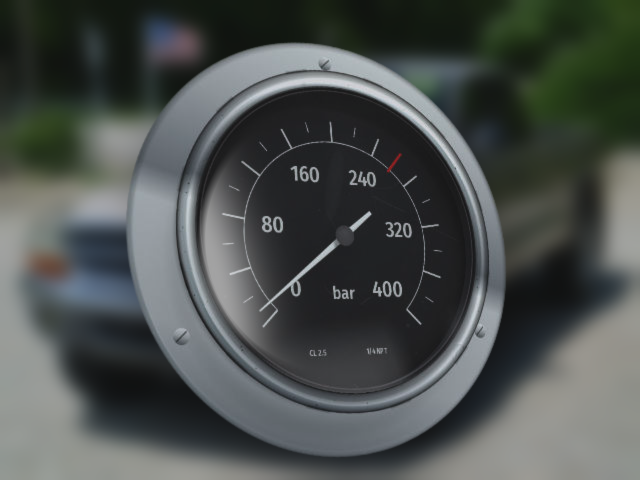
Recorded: 10 bar
